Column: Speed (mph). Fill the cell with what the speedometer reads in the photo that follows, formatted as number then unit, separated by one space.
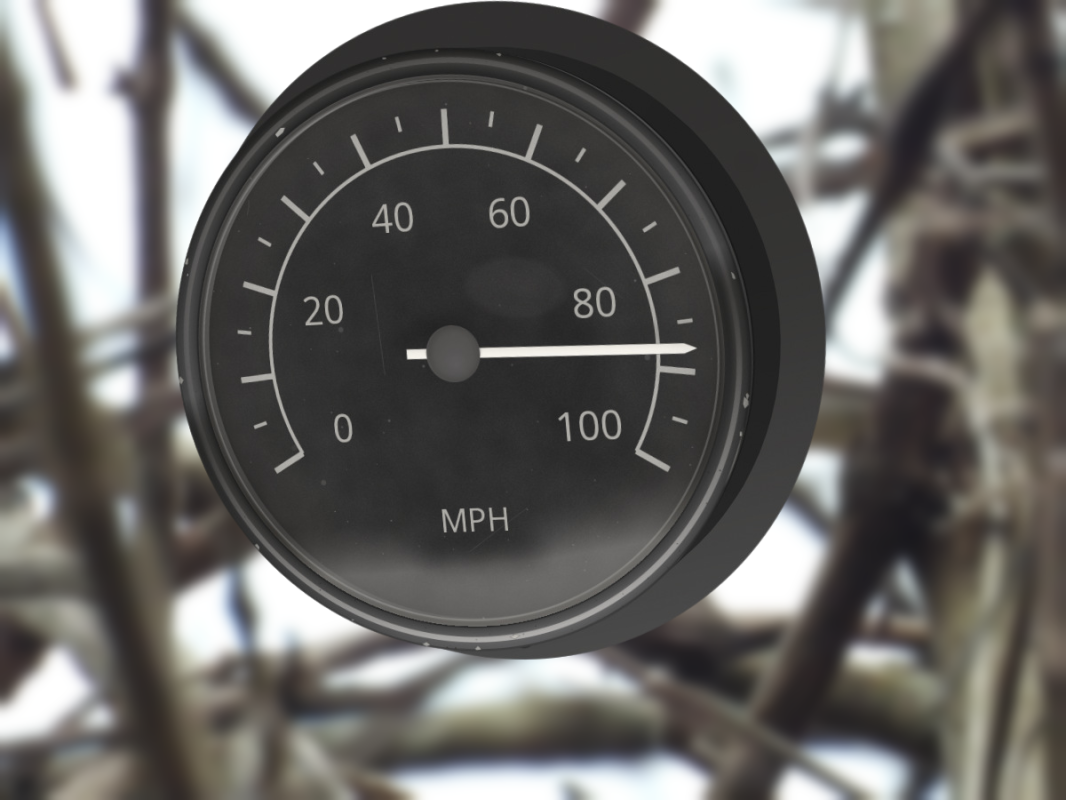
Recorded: 87.5 mph
